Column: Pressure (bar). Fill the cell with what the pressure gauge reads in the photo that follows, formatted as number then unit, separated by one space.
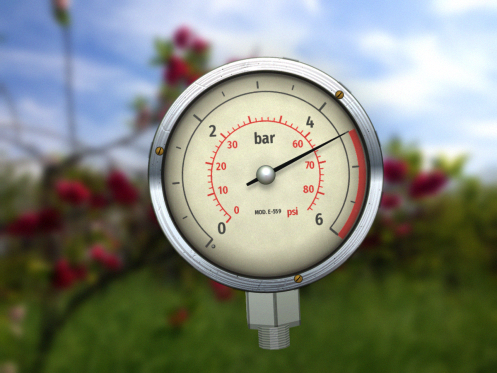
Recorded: 4.5 bar
